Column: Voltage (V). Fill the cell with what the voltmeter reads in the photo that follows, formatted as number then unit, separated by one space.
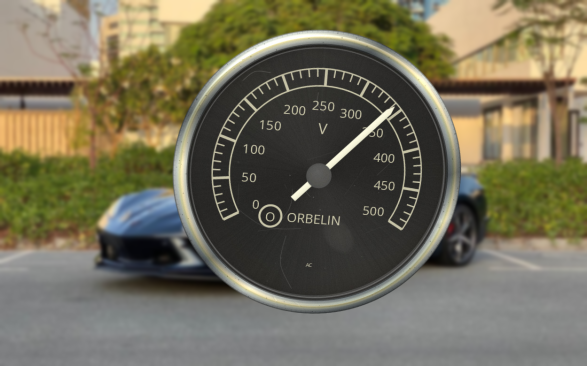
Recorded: 340 V
